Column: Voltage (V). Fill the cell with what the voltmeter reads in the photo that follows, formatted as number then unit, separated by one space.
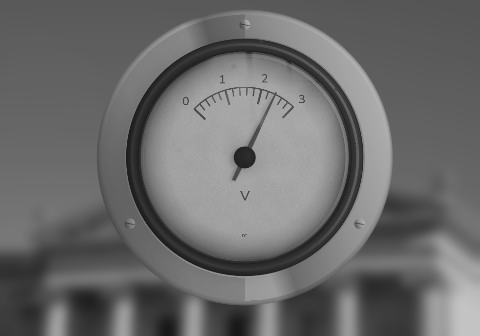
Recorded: 2.4 V
